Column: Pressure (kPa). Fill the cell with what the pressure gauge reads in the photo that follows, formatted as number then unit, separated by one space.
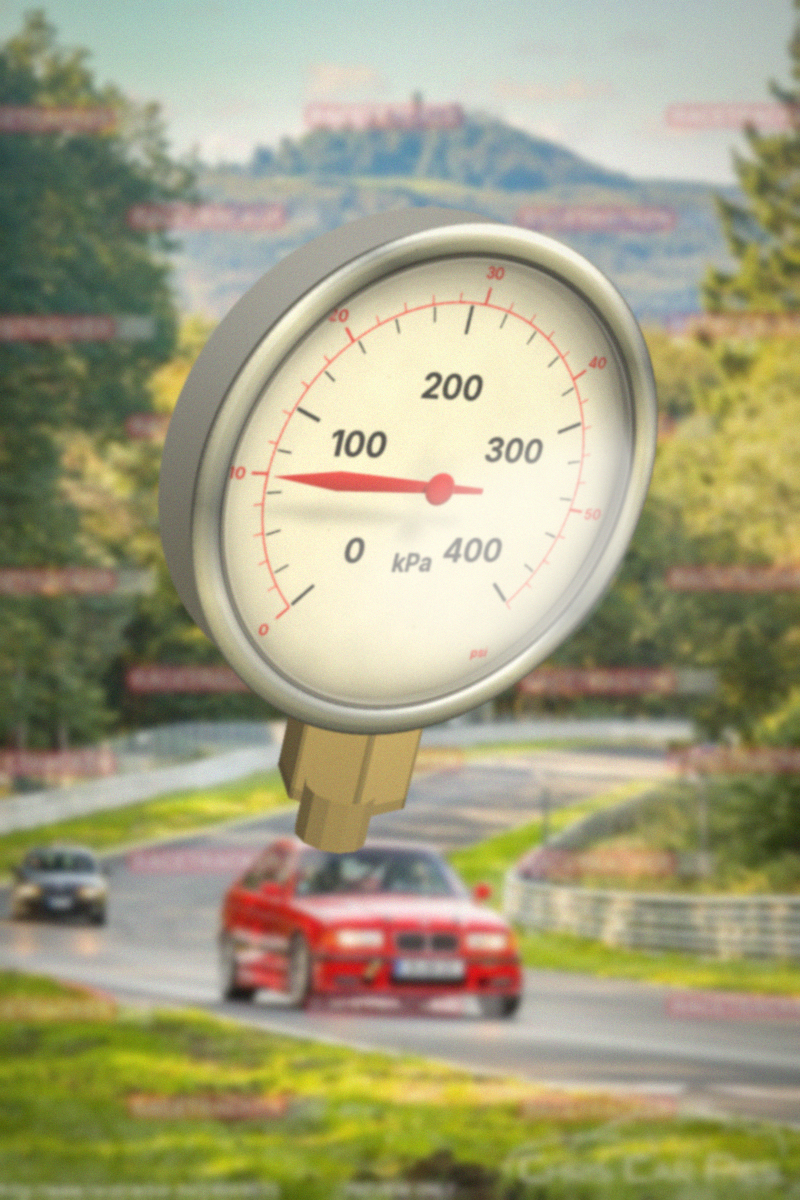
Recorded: 70 kPa
